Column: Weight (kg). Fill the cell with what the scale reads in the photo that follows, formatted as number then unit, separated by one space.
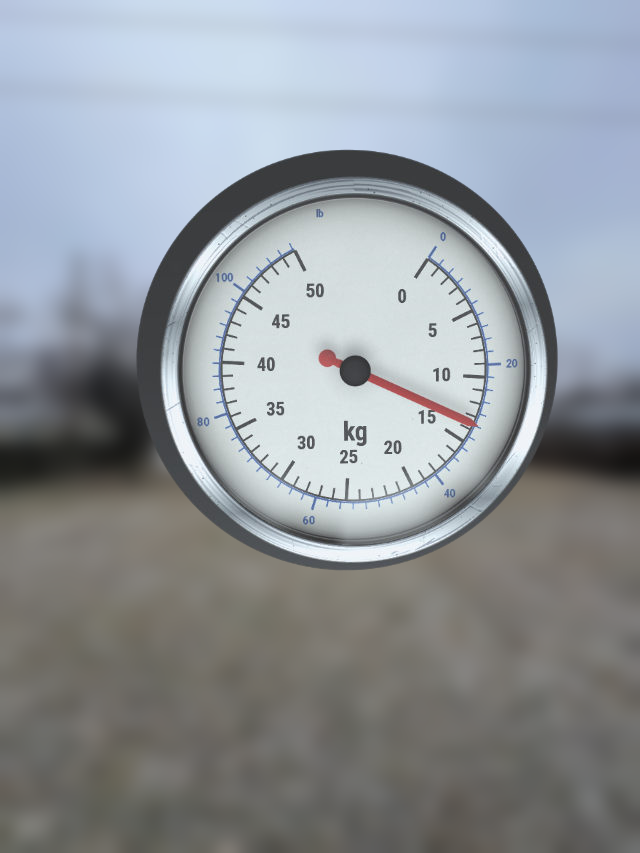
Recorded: 13.5 kg
